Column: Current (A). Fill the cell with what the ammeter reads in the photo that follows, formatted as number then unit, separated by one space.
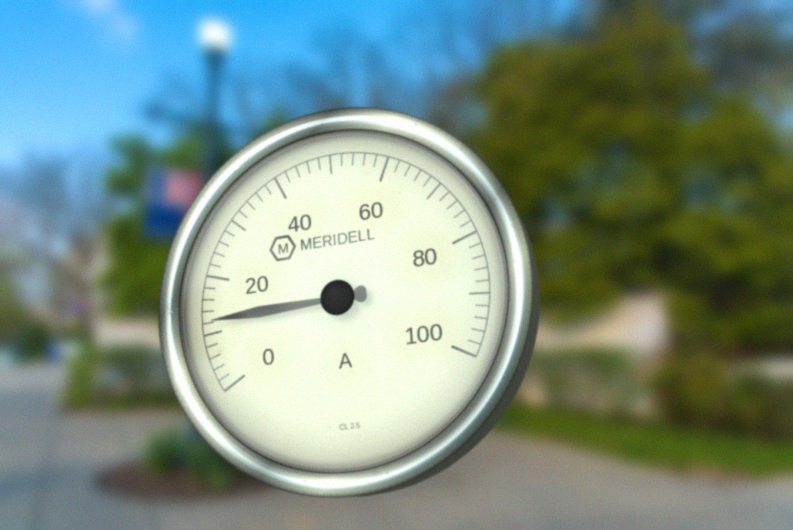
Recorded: 12 A
